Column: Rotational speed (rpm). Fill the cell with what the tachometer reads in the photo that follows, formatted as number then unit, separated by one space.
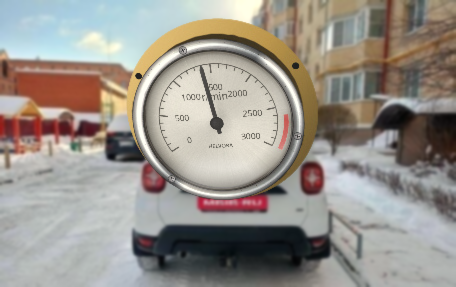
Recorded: 1400 rpm
